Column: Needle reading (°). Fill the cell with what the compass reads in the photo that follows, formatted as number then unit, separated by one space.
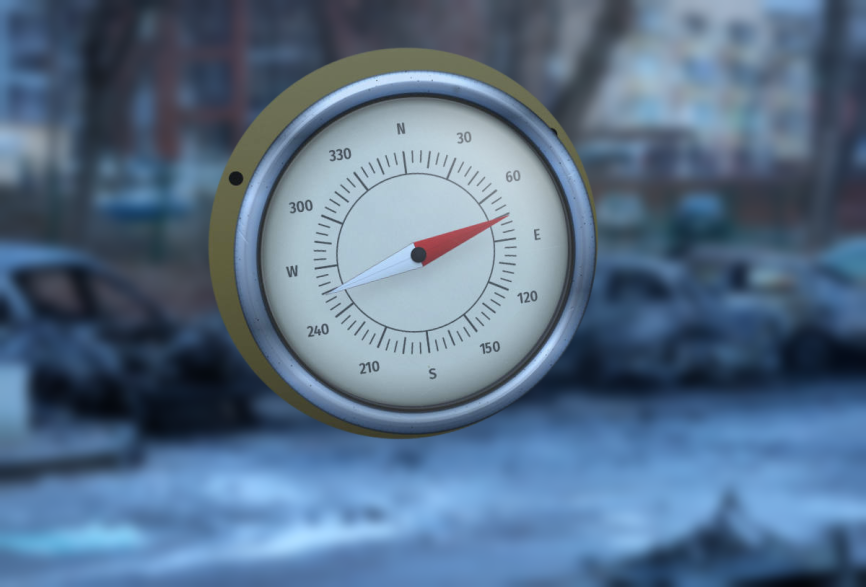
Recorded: 75 °
